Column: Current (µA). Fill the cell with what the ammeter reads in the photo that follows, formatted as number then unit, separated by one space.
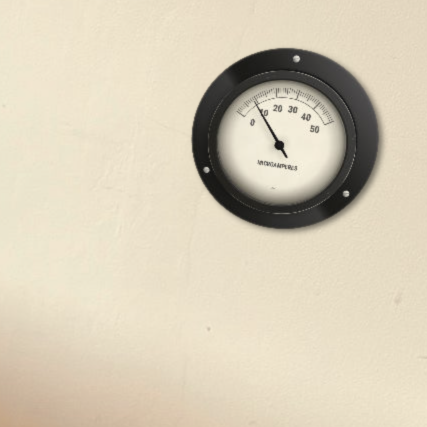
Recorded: 10 µA
